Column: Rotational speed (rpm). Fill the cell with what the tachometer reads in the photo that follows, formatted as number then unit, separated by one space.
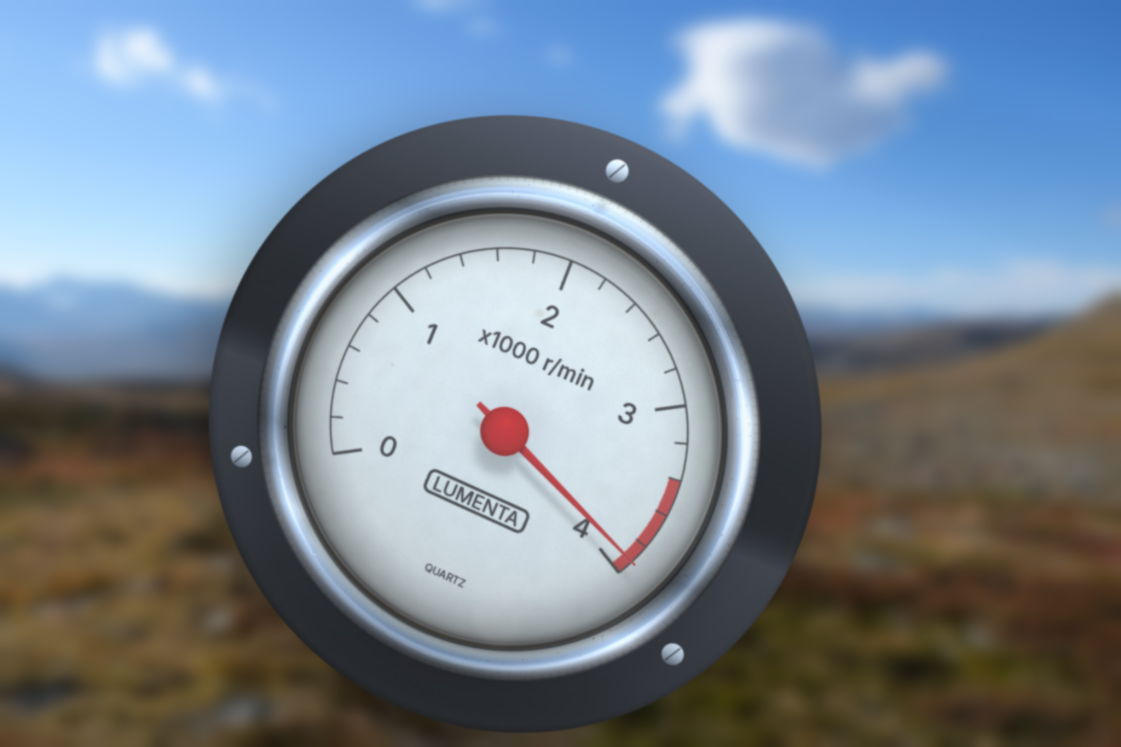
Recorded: 3900 rpm
